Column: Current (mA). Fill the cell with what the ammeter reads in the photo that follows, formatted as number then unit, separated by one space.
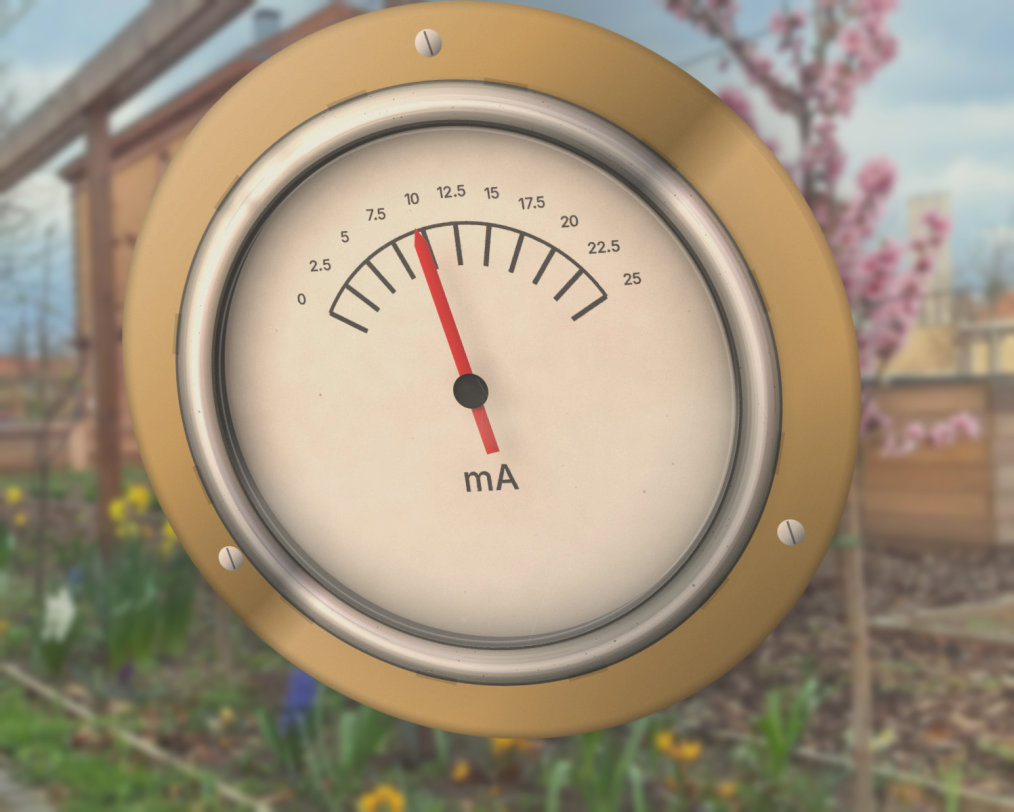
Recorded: 10 mA
